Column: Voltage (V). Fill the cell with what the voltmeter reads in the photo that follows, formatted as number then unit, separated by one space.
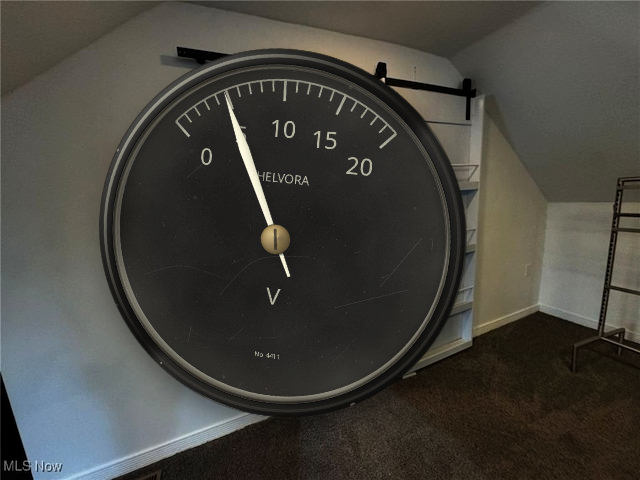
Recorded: 5 V
